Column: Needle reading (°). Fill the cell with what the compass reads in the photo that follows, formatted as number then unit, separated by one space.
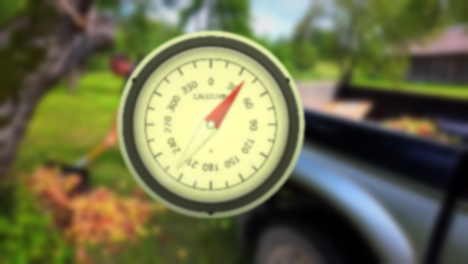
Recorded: 37.5 °
